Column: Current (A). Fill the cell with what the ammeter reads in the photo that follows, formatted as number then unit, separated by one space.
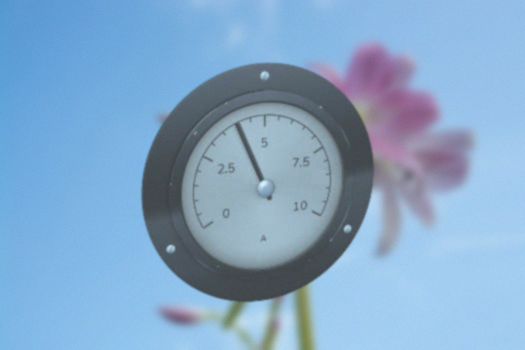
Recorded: 4 A
